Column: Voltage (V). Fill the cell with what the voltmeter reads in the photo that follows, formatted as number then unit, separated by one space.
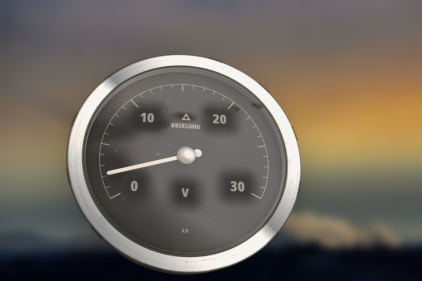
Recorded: 2 V
